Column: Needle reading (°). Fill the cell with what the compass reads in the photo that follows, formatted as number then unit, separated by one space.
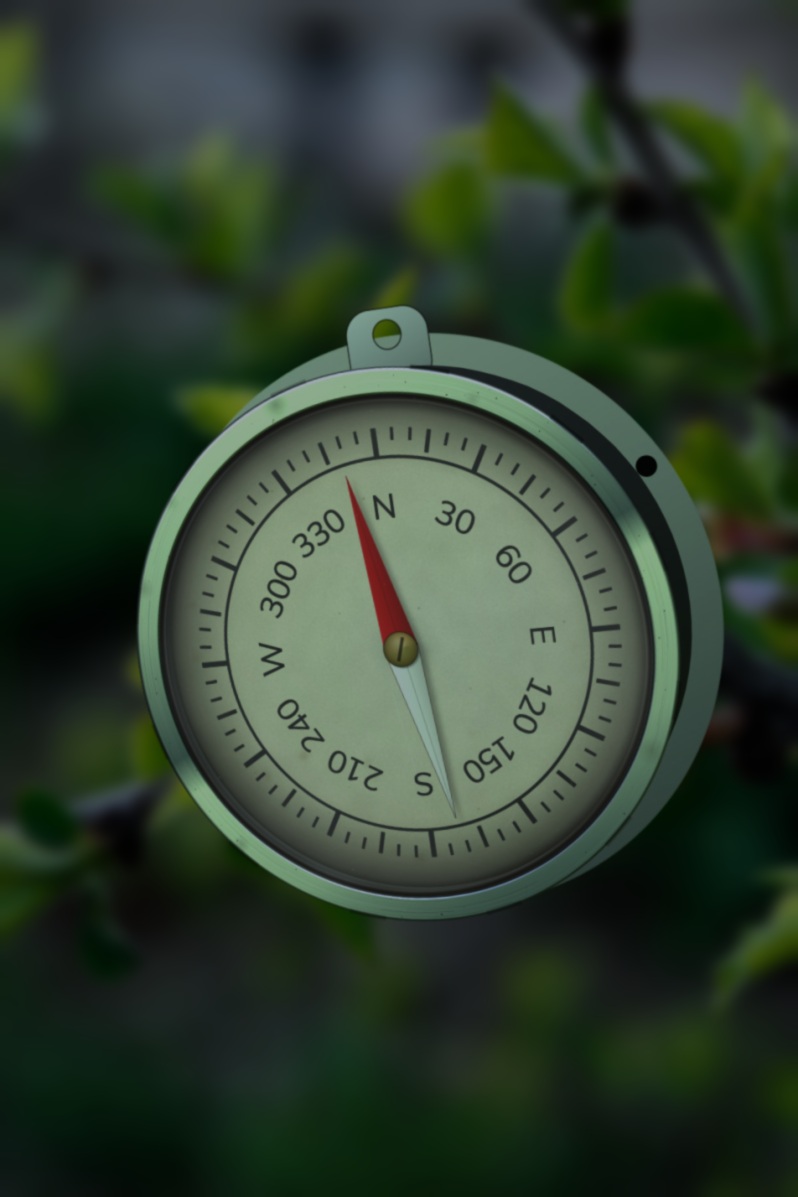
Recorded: 350 °
